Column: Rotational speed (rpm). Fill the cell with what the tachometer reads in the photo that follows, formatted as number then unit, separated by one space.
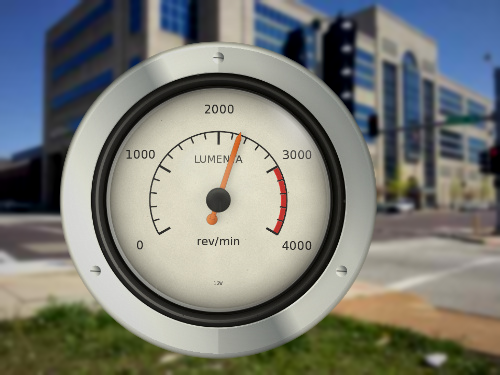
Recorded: 2300 rpm
